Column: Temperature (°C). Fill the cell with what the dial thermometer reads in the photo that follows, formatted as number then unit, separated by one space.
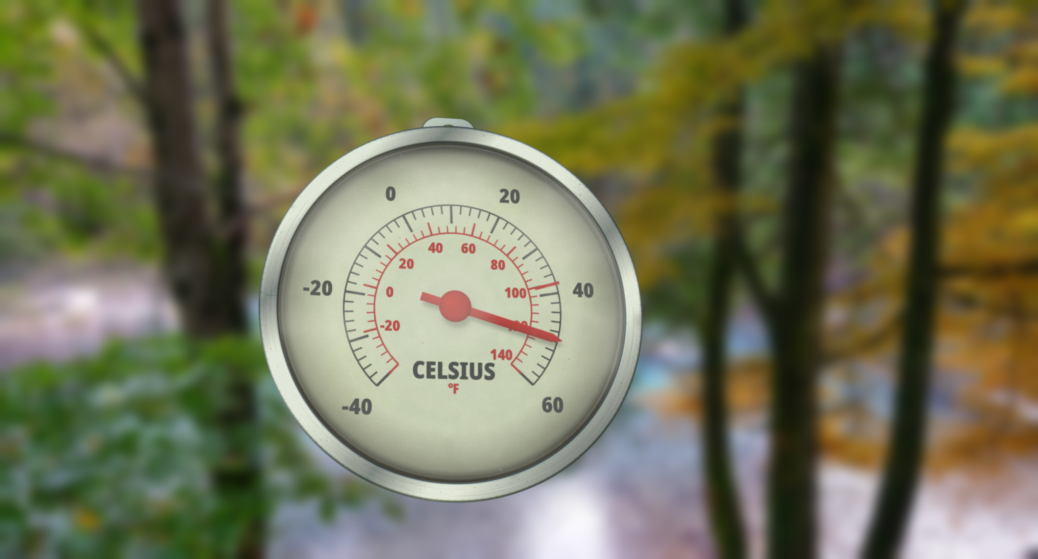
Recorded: 50 °C
